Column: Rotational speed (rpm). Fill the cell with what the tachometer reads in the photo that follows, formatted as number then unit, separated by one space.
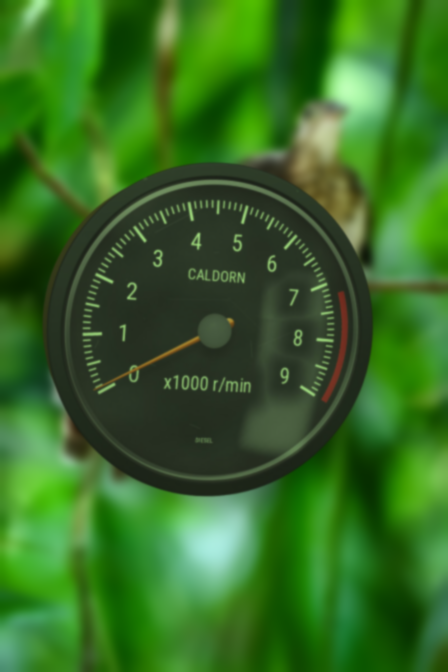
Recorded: 100 rpm
